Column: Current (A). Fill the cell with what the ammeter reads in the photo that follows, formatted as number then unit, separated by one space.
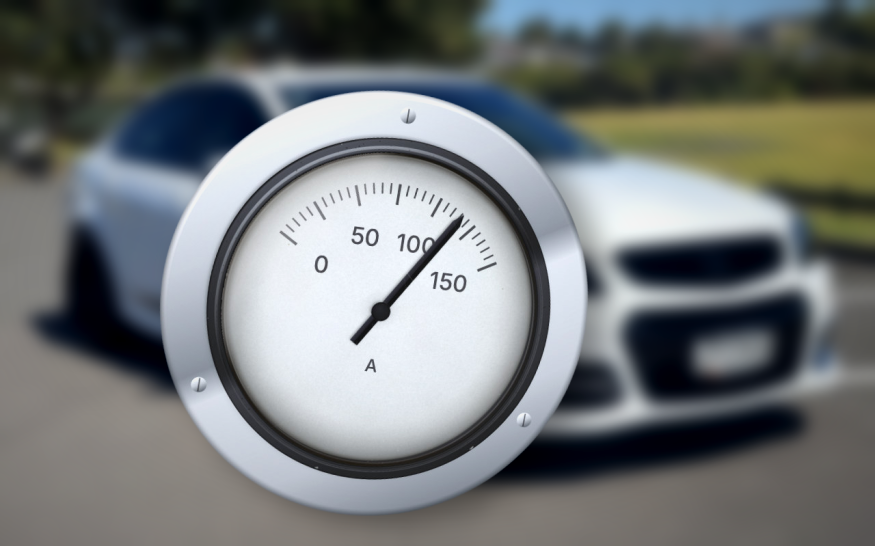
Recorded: 115 A
